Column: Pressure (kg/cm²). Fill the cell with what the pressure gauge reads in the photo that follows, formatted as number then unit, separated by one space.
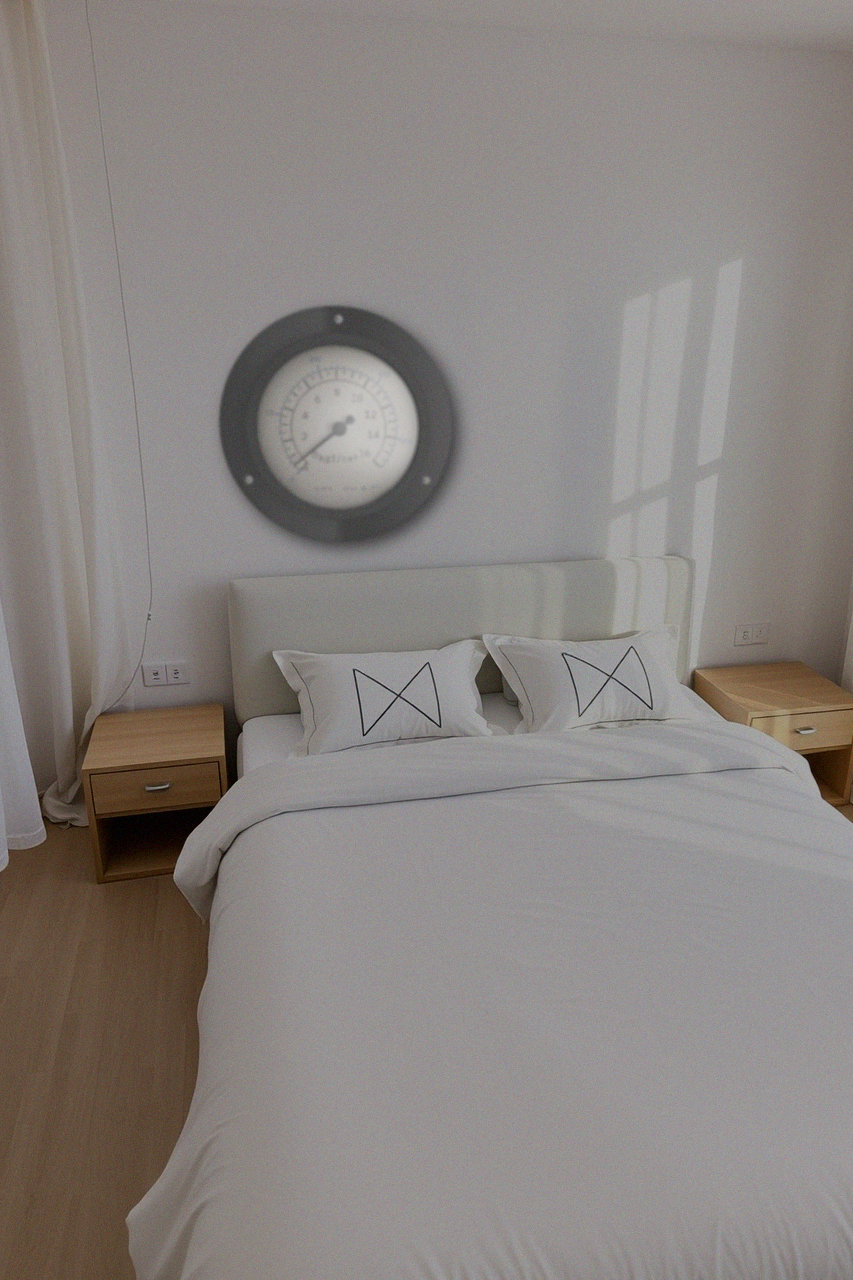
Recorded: 0.5 kg/cm²
